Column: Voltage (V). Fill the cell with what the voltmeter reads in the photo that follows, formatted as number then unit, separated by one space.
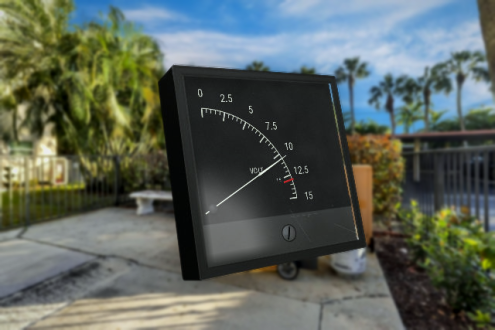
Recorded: 10.5 V
